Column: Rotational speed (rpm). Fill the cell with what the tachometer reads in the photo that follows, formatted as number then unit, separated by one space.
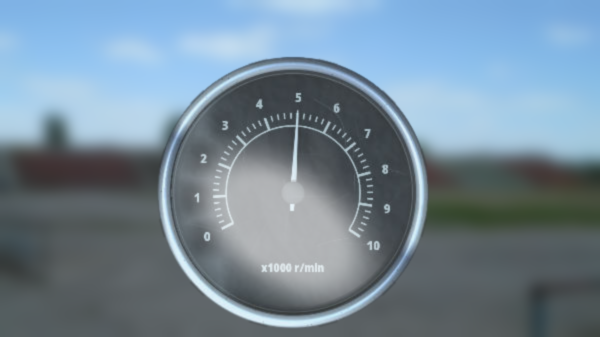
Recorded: 5000 rpm
